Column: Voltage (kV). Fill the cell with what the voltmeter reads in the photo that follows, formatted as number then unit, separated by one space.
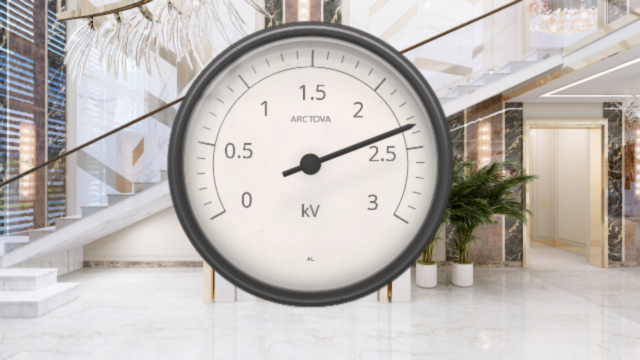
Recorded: 2.35 kV
